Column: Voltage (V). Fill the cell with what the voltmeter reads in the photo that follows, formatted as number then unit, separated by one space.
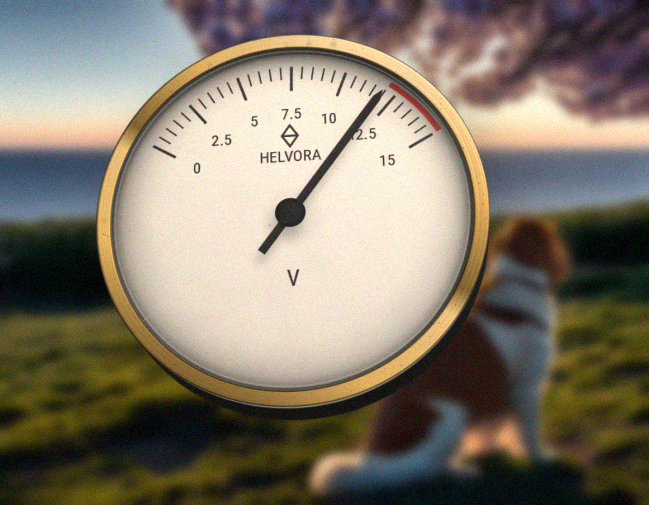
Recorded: 12 V
